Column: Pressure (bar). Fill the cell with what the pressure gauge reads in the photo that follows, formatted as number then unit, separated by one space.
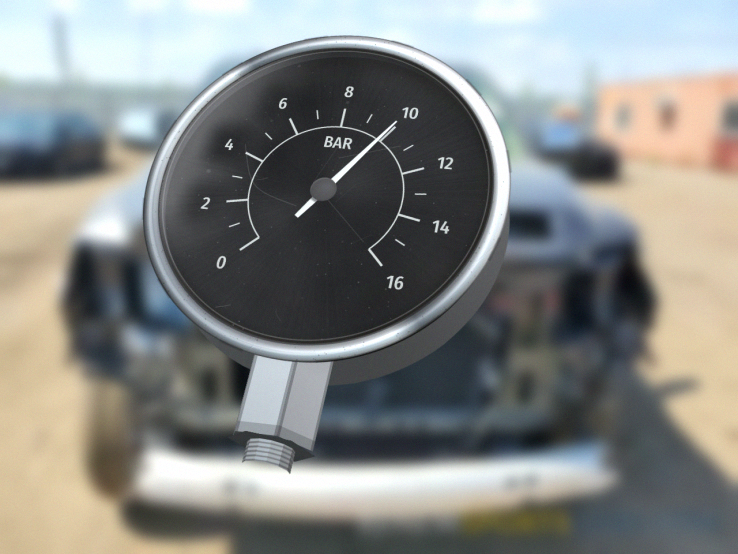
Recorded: 10 bar
